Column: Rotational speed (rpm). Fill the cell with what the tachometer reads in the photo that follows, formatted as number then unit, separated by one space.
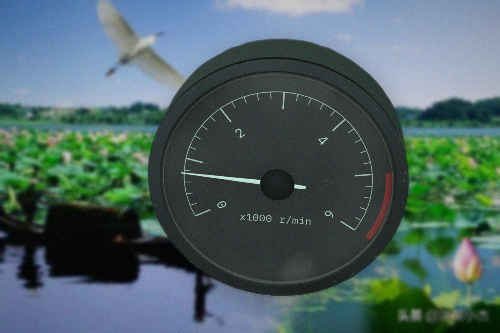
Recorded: 800 rpm
